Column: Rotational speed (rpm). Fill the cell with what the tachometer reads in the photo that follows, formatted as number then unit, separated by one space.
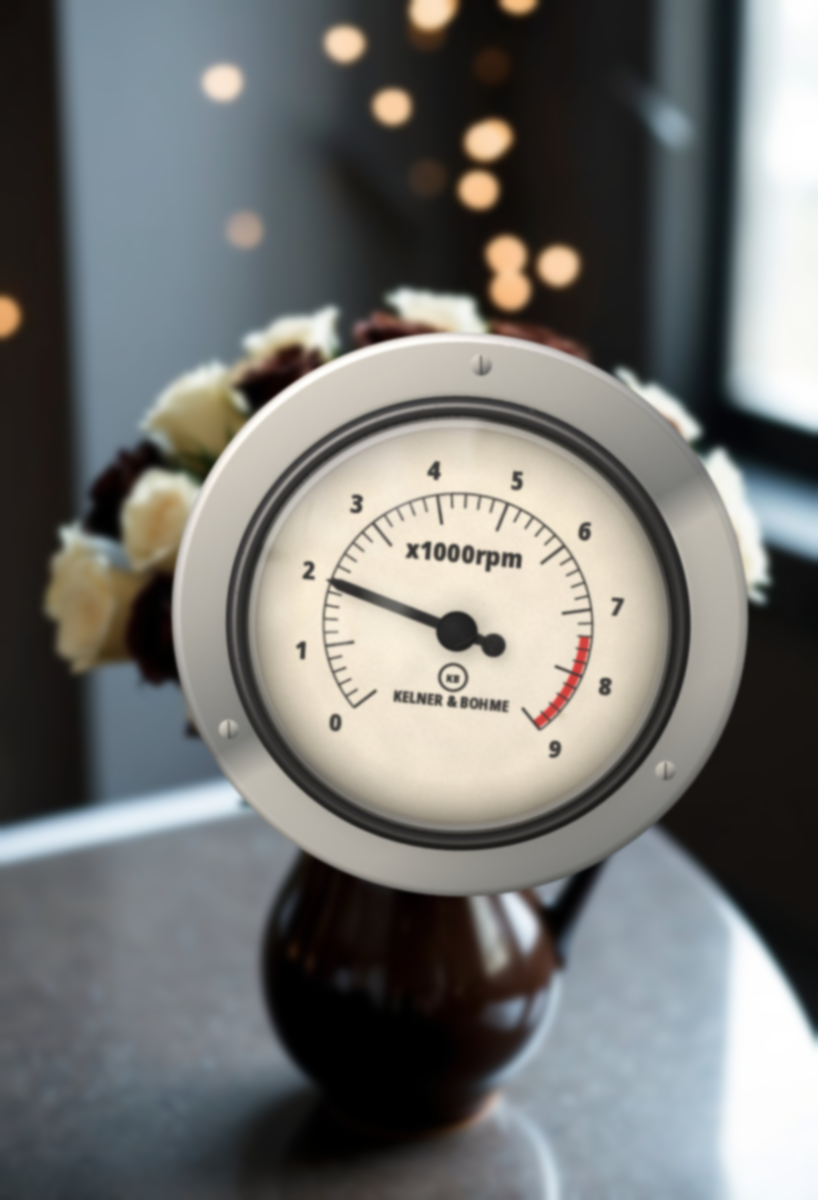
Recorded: 2000 rpm
